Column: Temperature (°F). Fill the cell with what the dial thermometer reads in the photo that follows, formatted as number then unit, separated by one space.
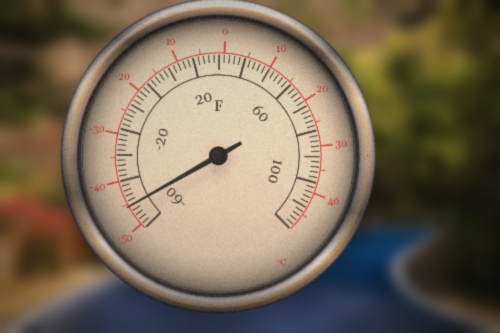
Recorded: -50 °F
